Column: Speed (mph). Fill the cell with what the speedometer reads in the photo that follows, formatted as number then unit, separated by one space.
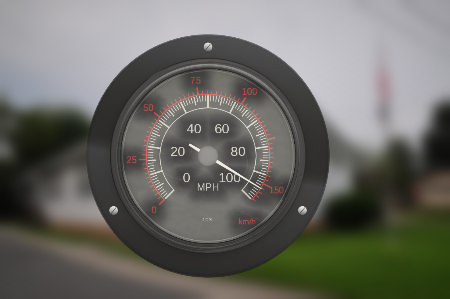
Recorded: 95 mph
